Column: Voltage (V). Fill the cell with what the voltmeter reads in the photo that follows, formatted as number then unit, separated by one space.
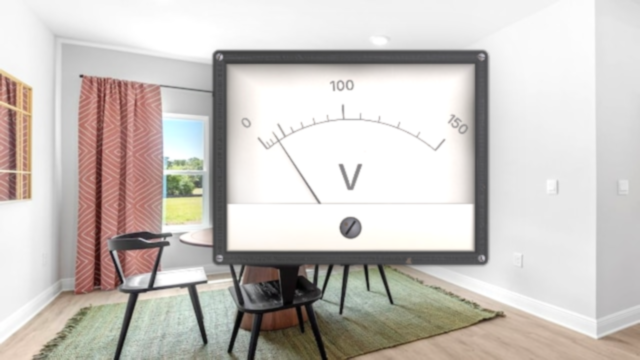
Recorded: 40 V
